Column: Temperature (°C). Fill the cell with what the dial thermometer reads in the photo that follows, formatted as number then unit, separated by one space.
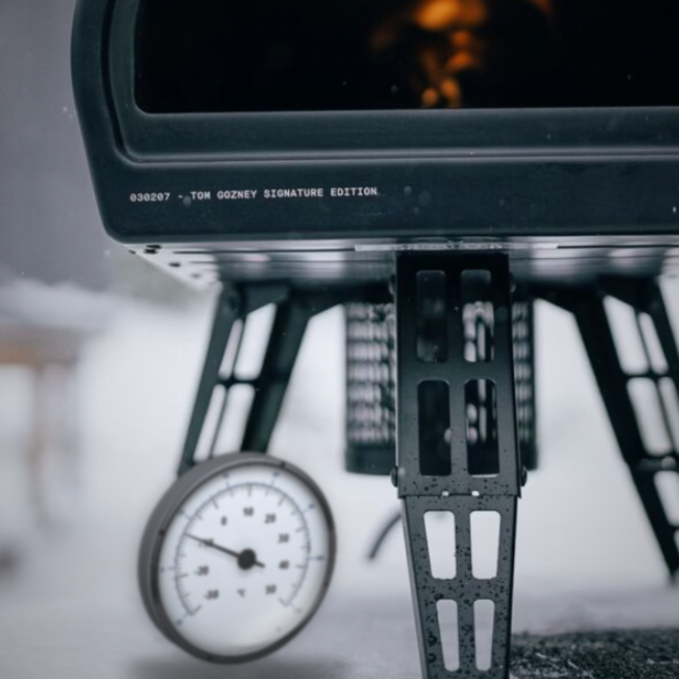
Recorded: -10 °C
